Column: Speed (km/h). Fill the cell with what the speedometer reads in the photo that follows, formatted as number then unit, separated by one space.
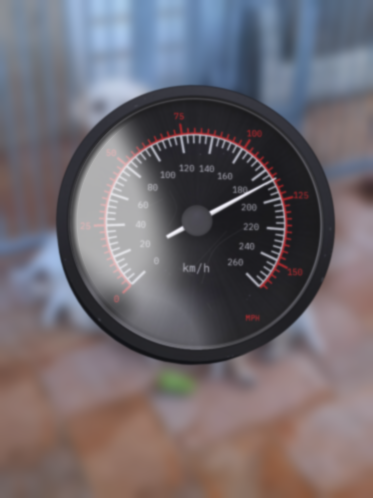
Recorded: 188 km/h
